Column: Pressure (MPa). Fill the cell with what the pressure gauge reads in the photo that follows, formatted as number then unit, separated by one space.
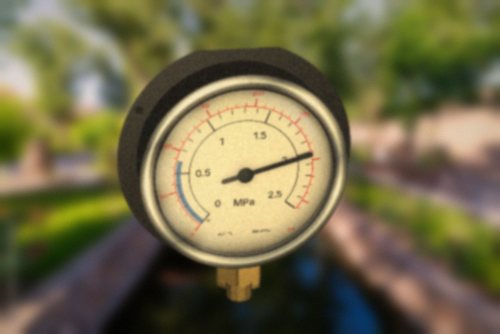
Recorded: 2 MPa
